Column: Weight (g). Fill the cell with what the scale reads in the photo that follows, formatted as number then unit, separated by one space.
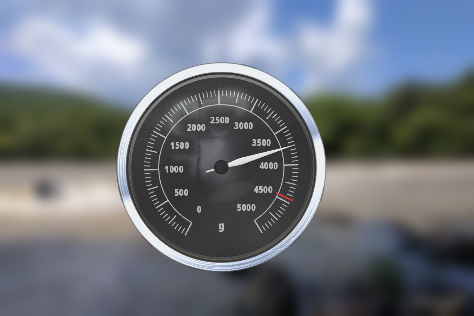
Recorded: 3750 g
